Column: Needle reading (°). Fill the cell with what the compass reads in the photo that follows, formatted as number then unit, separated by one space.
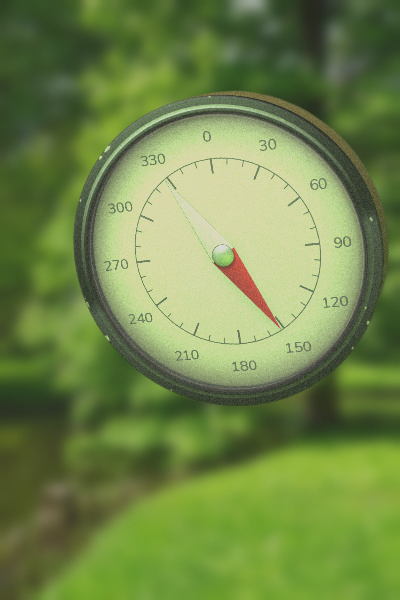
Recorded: 150 °
